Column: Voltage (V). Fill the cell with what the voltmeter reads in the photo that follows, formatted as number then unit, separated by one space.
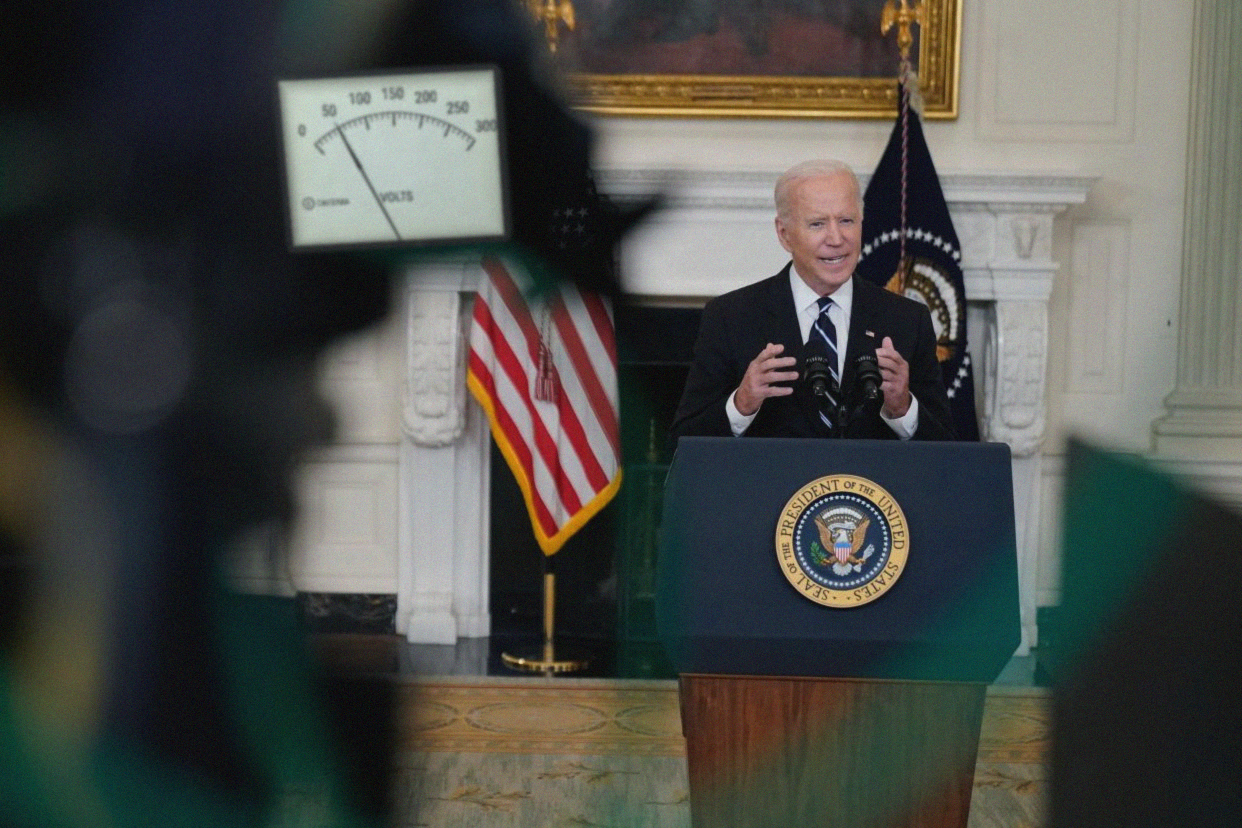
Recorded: 50 V
